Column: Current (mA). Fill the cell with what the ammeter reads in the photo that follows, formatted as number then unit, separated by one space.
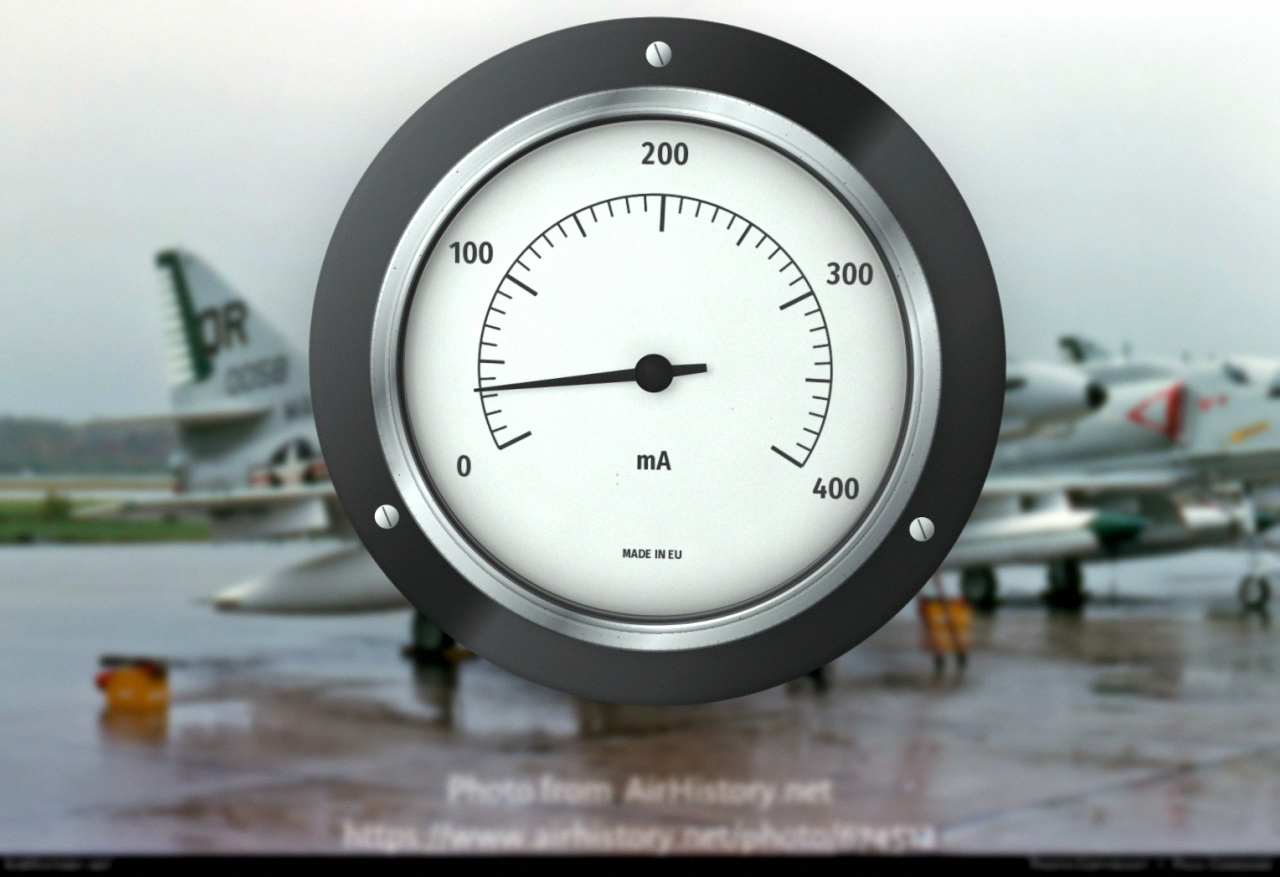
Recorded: 35 mA
